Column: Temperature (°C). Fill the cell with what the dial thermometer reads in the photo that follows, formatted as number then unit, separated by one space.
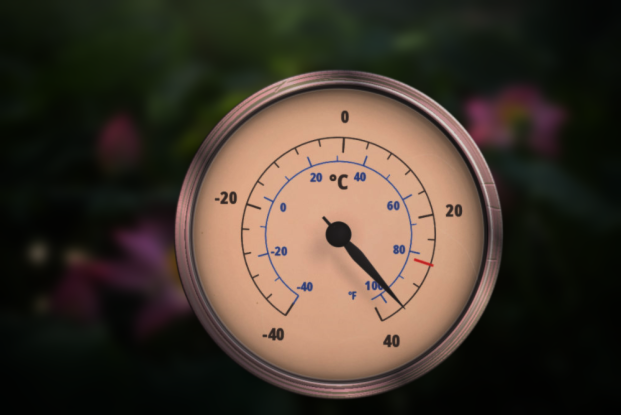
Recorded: 36 °C
